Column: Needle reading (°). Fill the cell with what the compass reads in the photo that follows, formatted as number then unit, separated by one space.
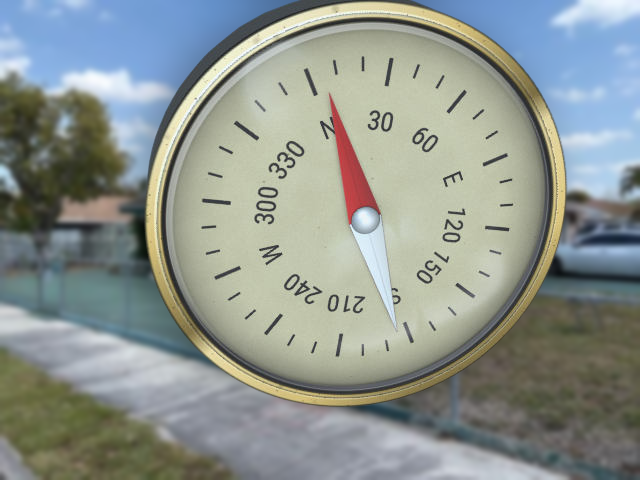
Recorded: 5 °
